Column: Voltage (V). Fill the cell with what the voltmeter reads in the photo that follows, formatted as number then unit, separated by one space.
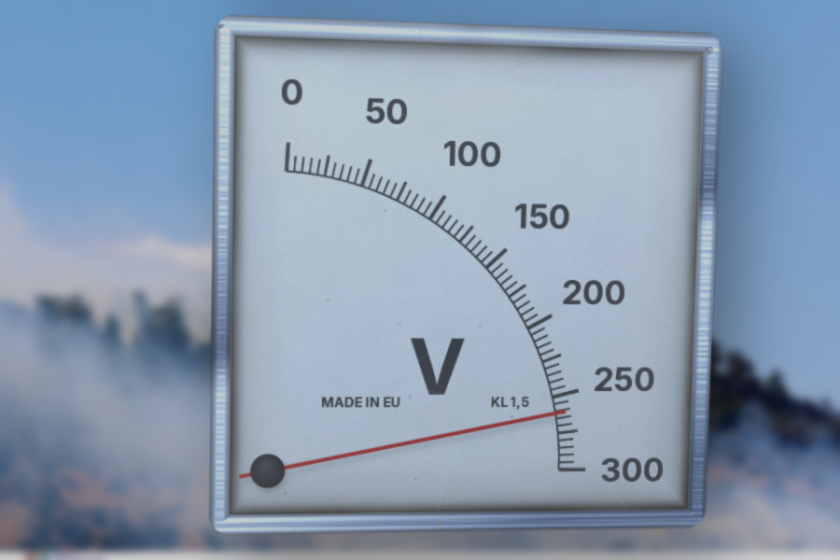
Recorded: 260 V
